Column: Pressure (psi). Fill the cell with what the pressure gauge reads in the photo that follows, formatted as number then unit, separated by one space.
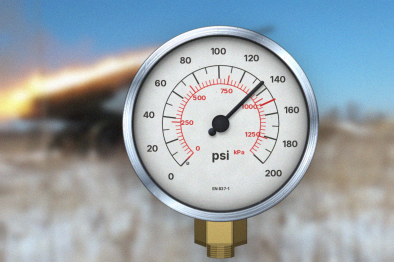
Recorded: 135 psi
